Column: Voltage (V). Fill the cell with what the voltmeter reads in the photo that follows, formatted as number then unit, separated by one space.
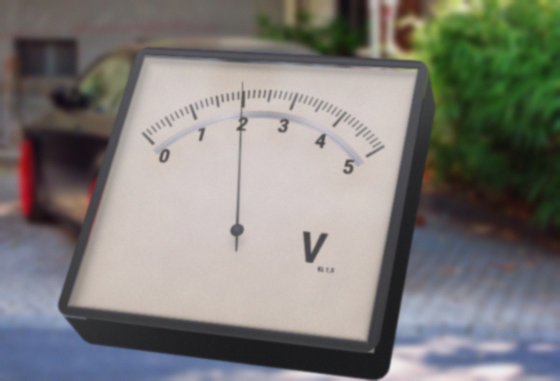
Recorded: 2 V
